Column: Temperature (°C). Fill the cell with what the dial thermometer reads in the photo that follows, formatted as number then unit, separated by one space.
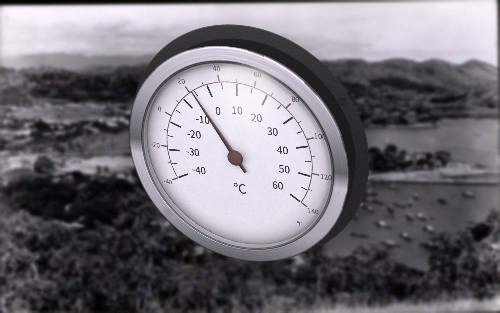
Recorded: -5 °C
